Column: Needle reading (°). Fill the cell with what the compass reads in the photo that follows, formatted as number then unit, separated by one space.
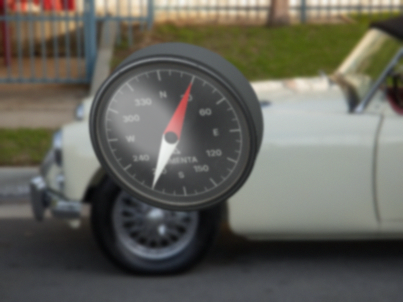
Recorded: 30 °
